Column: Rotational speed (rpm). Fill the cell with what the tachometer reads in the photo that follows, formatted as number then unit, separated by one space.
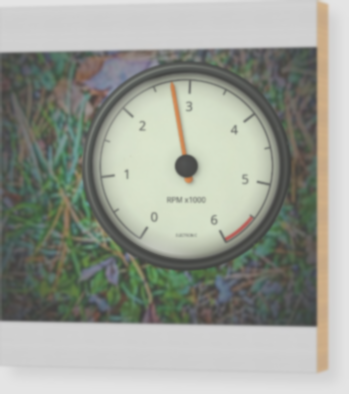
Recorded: 2750 rpm
